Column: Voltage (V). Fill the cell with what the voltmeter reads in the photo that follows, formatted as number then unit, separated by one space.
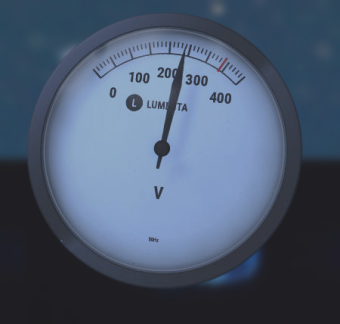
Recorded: 240 V
